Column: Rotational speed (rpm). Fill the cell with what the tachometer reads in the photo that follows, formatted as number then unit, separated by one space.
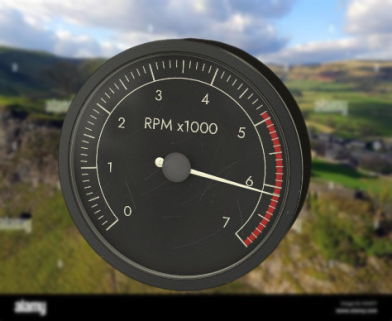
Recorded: 6100 rpm
